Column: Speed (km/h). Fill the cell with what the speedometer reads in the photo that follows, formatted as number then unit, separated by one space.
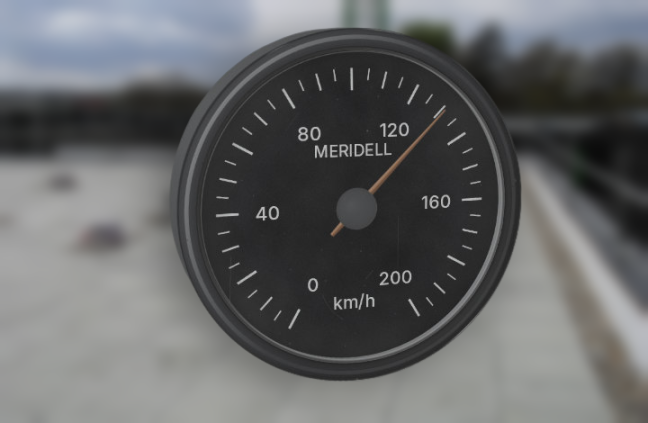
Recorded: 130 km/h
